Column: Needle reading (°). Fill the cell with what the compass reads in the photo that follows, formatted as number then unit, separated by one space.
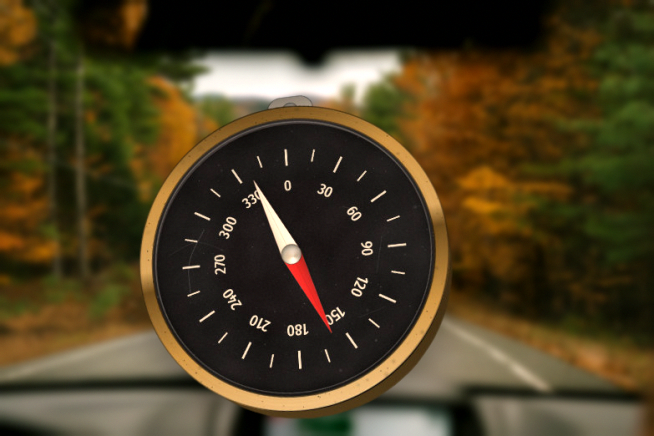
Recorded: 157.5 °
